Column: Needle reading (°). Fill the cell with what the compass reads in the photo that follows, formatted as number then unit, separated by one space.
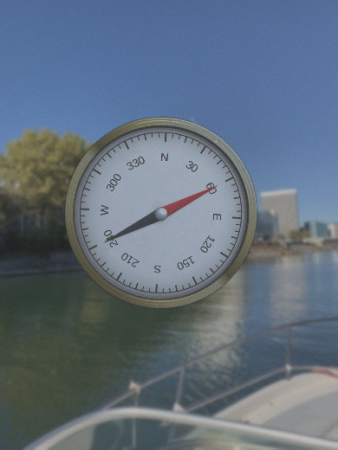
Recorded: 60 °
